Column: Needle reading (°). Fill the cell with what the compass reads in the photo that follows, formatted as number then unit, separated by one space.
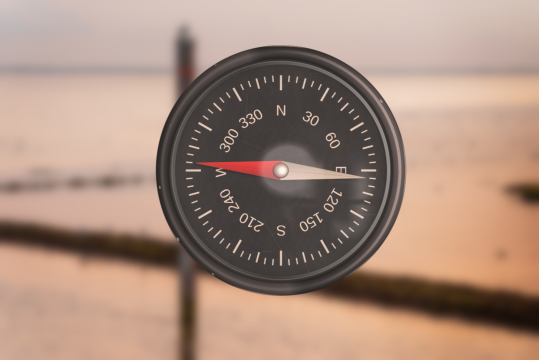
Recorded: 275 °
